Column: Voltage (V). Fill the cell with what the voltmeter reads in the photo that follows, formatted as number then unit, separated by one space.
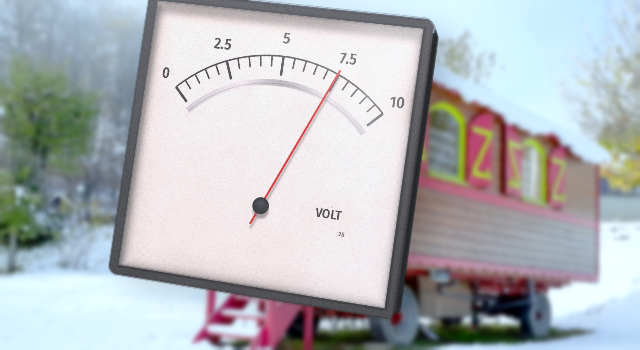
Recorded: 7.5 V
